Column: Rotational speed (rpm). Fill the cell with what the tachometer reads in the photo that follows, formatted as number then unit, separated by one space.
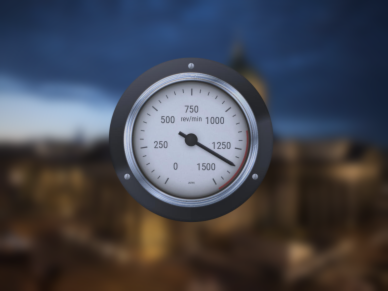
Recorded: 1350 rpm
